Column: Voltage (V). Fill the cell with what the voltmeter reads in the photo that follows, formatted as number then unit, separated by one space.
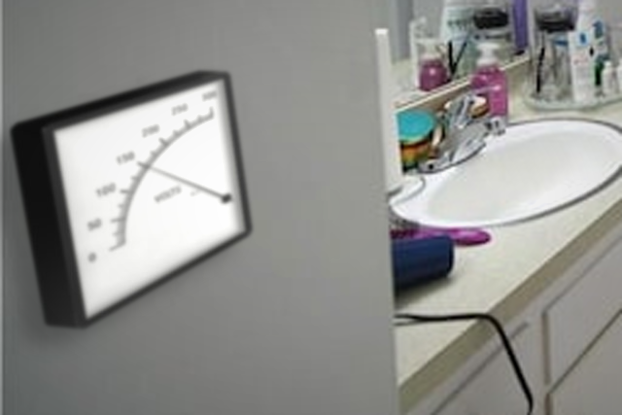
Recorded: 150 V
